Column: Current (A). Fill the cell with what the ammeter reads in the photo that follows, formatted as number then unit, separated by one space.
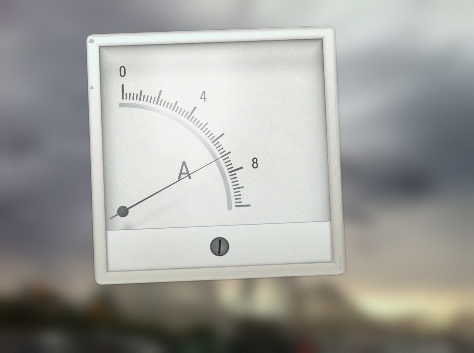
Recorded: 7 A
